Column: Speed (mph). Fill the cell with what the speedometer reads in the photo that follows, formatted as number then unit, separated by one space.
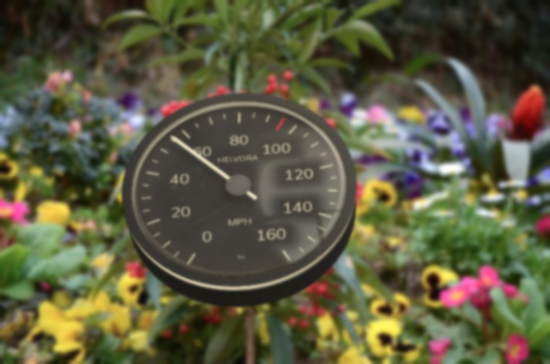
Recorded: 55 mph
